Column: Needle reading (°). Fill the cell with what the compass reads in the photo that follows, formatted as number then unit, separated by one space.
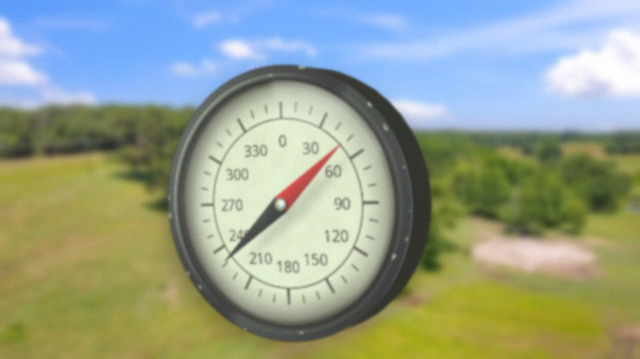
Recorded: 50 °
